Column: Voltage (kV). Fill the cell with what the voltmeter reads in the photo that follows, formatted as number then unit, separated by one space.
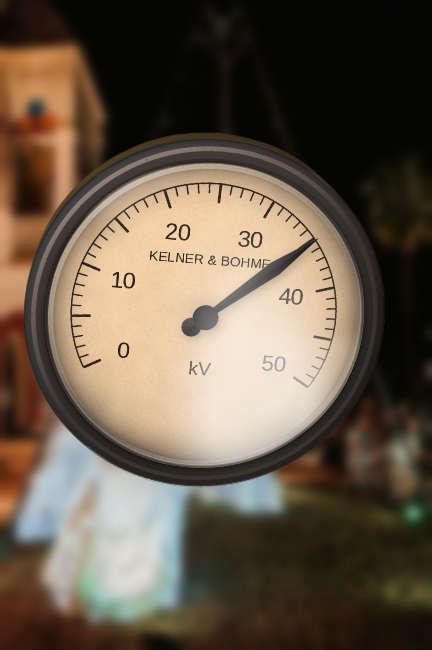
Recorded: 35 kV
